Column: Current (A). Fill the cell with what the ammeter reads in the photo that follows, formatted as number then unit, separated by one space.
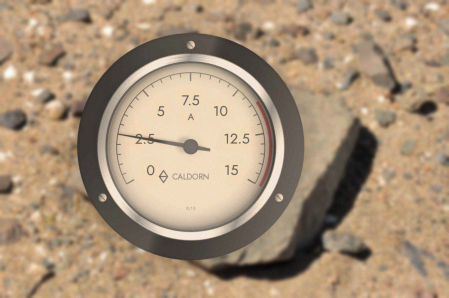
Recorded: 2.5 A
